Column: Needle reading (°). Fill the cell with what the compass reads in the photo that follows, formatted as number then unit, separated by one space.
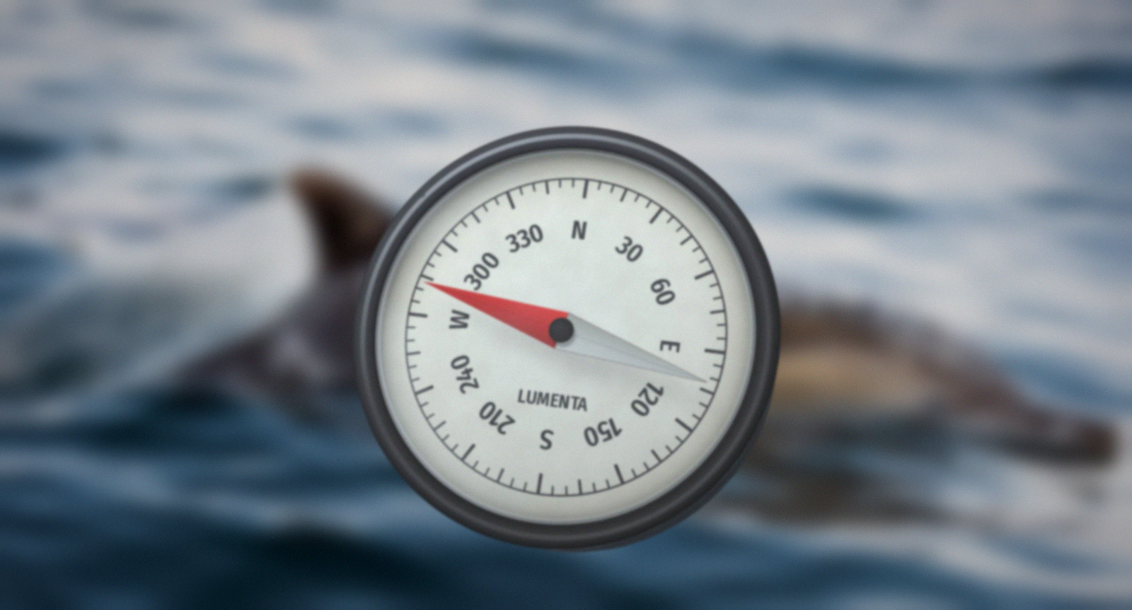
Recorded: 282.5 °
